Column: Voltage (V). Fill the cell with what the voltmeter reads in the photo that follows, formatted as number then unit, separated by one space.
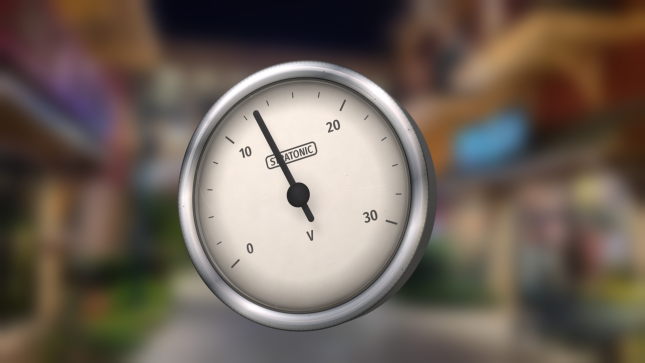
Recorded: 13 V
